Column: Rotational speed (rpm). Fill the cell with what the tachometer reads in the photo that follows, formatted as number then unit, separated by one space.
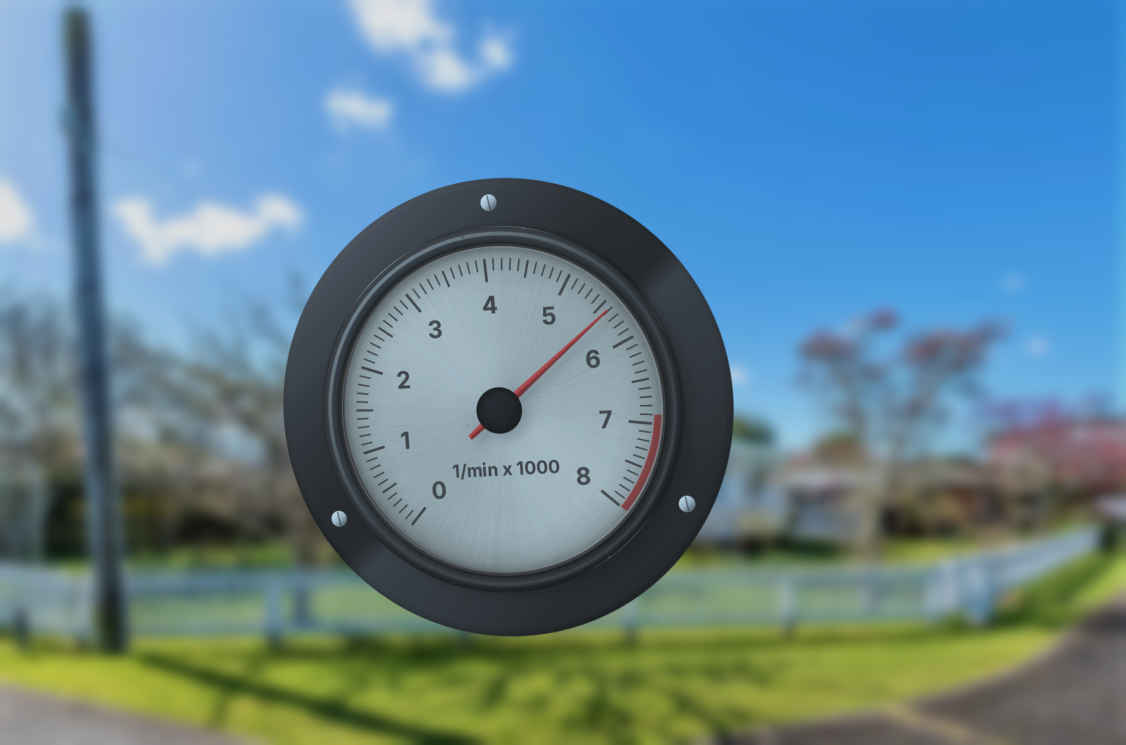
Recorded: 5600 rpm
